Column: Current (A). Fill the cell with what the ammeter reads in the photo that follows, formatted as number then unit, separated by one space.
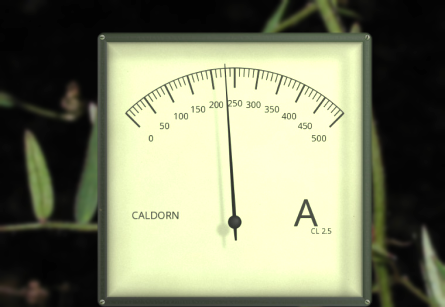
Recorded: 230 A
